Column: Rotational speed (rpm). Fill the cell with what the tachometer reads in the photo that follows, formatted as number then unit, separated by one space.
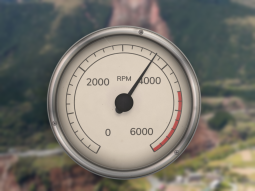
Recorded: 3700 rpm
